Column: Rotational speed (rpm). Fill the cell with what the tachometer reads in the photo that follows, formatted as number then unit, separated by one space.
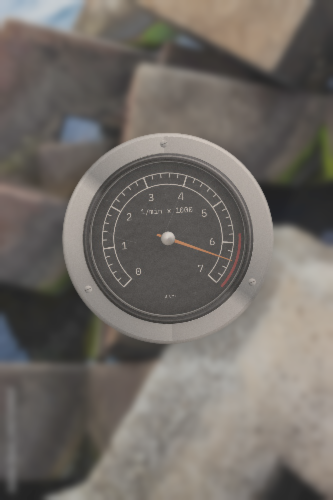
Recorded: 6400 rpm
